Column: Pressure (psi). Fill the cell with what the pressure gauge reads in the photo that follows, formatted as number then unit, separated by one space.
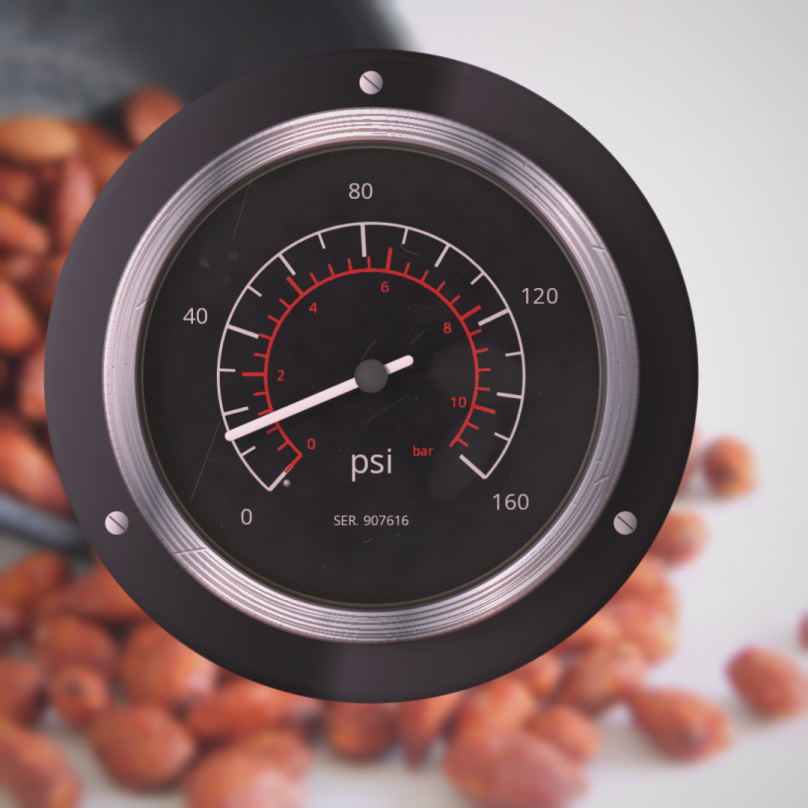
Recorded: 15 psi
